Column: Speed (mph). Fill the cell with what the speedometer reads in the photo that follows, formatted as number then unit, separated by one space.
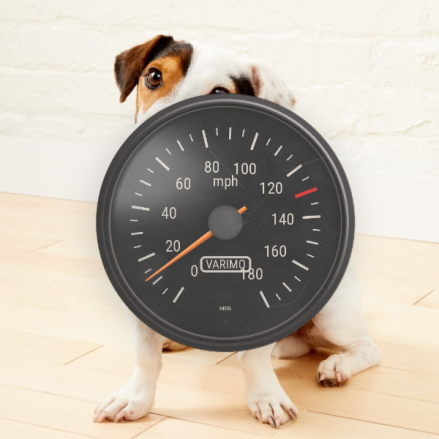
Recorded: 12.5 mph
